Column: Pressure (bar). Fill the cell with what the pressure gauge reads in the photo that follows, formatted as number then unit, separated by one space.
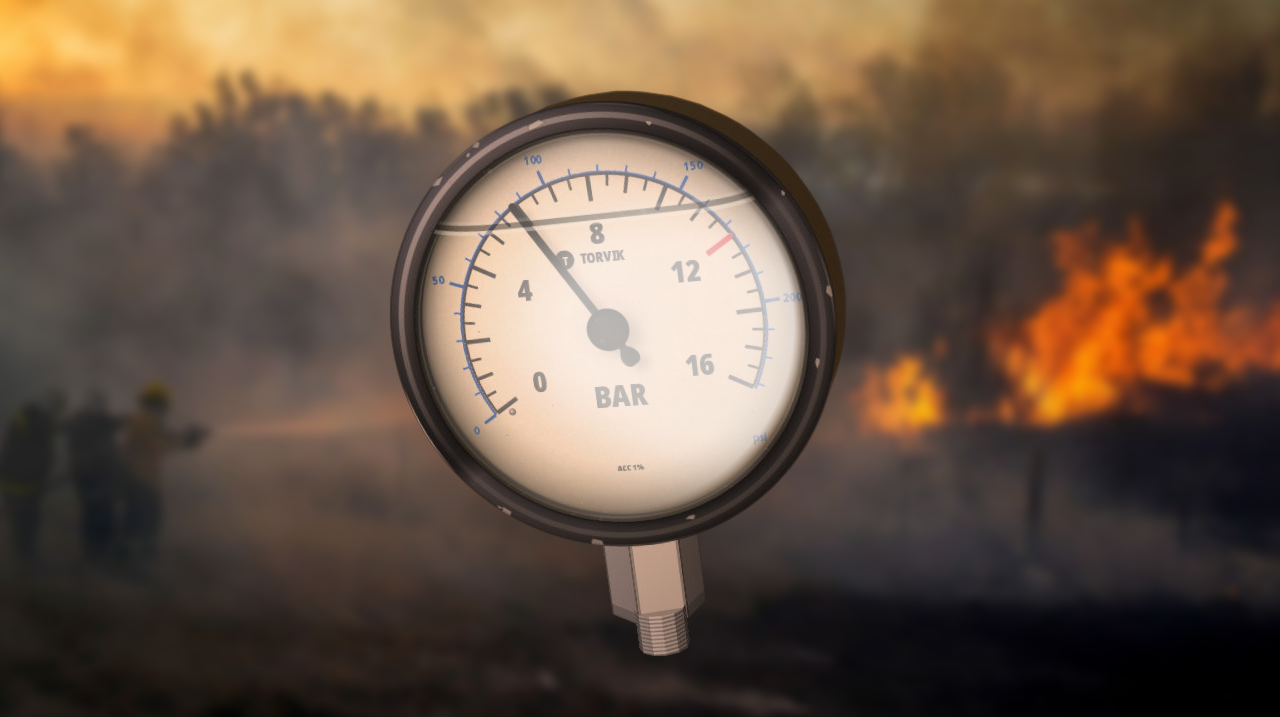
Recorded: 6 bar
